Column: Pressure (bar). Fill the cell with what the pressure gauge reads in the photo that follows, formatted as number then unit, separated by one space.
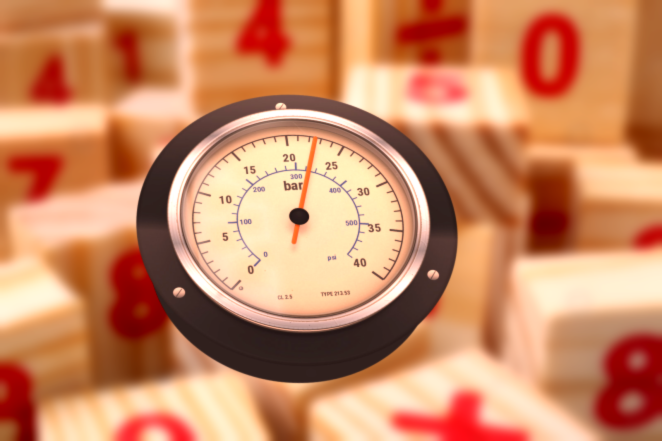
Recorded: 22.5 bar
